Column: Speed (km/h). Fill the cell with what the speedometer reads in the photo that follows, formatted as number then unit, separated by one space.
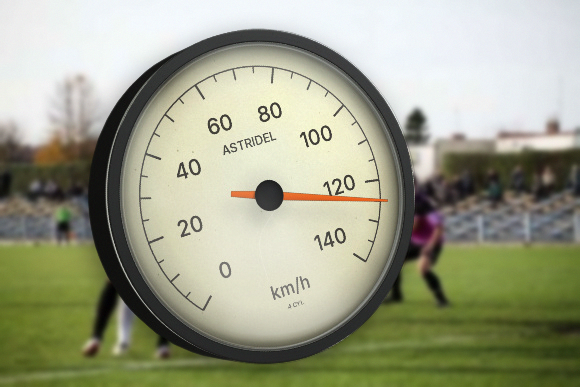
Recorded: 125 km/h
